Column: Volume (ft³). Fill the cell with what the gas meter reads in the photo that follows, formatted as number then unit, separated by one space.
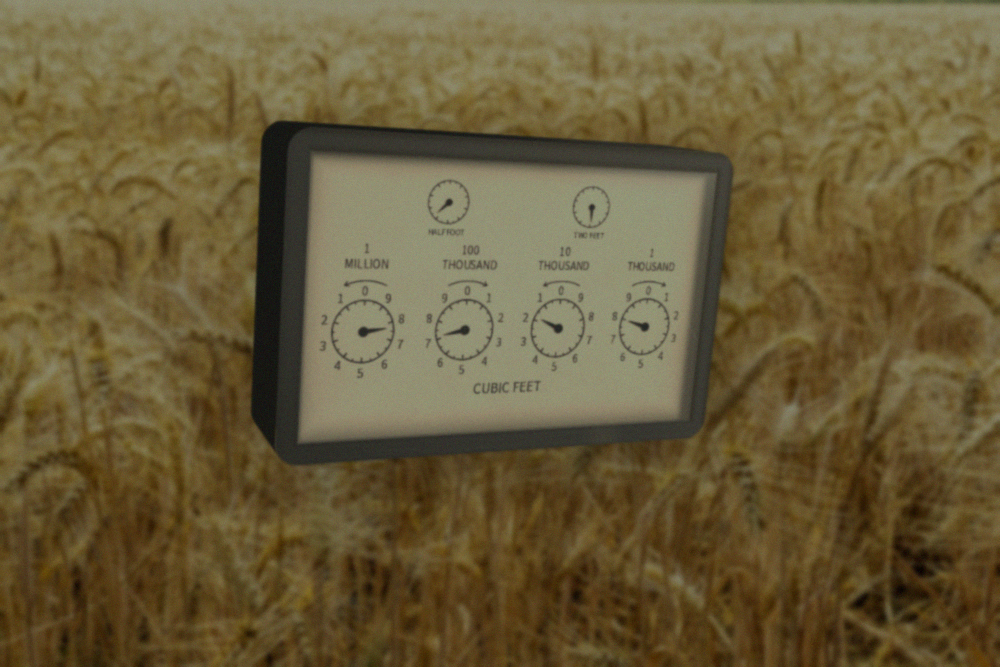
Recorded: 771800 ft³
